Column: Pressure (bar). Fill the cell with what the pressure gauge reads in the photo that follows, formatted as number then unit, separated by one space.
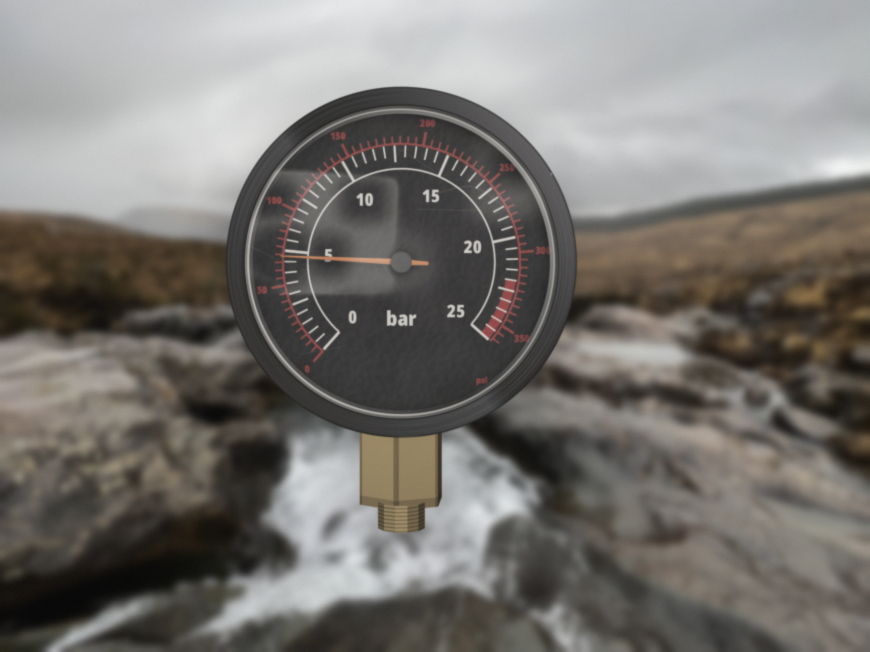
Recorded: 4.75 bar
